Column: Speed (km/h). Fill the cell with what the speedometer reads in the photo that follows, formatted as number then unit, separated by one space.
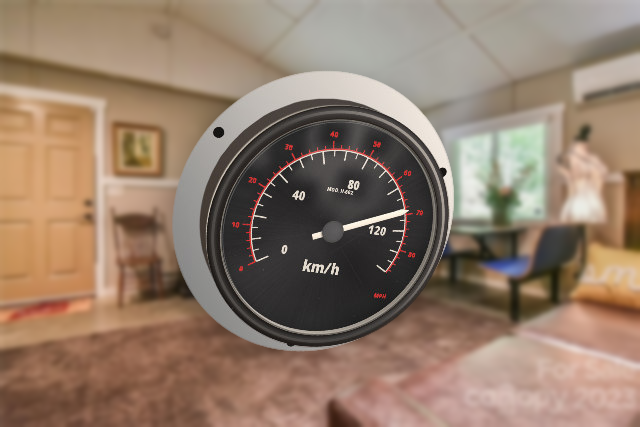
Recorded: 110 km/h
